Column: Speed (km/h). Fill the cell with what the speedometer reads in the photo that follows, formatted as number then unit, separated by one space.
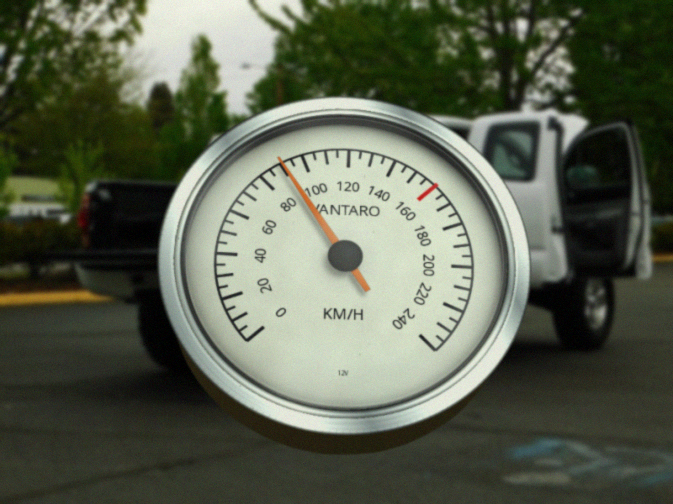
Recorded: 90 km/h
